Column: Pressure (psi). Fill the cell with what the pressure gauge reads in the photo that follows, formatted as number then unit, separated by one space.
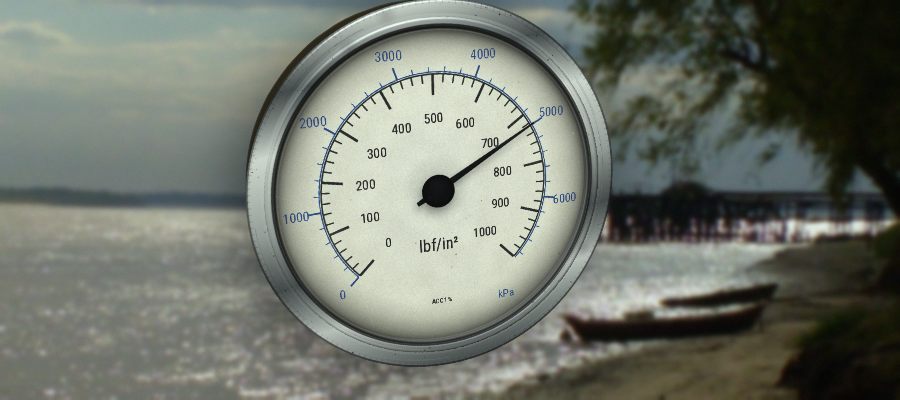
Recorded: 720 psi
